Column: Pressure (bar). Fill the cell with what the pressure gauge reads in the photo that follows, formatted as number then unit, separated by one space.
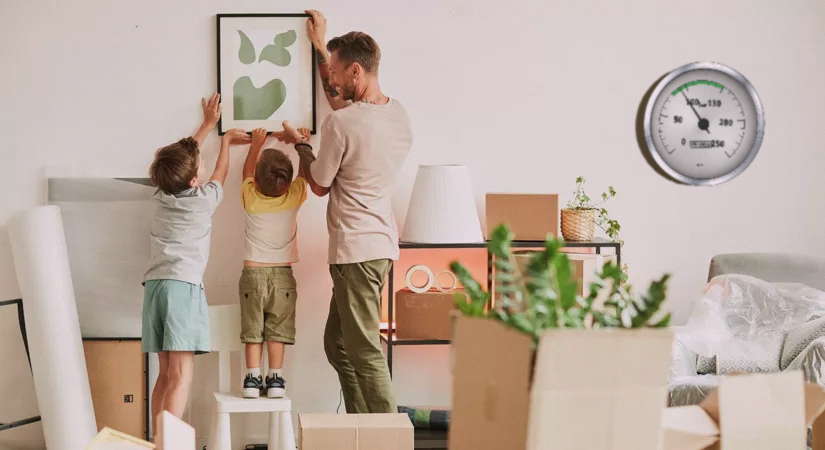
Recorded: 90 bar
